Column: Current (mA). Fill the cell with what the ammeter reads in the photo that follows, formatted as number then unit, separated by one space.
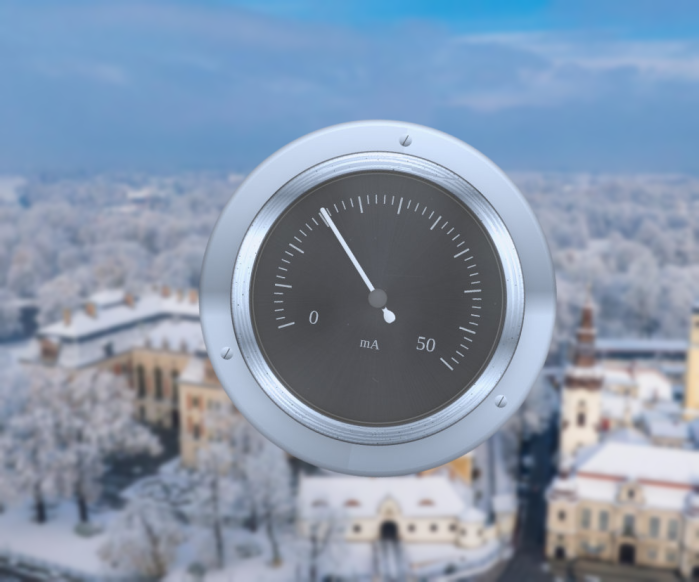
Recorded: 15.5 mA
